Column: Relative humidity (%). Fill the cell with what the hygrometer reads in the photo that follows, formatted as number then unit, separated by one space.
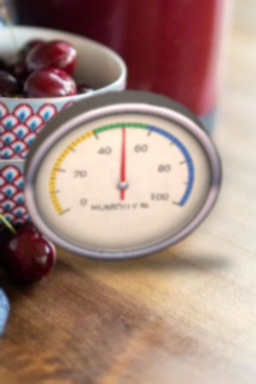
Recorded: 50 %
